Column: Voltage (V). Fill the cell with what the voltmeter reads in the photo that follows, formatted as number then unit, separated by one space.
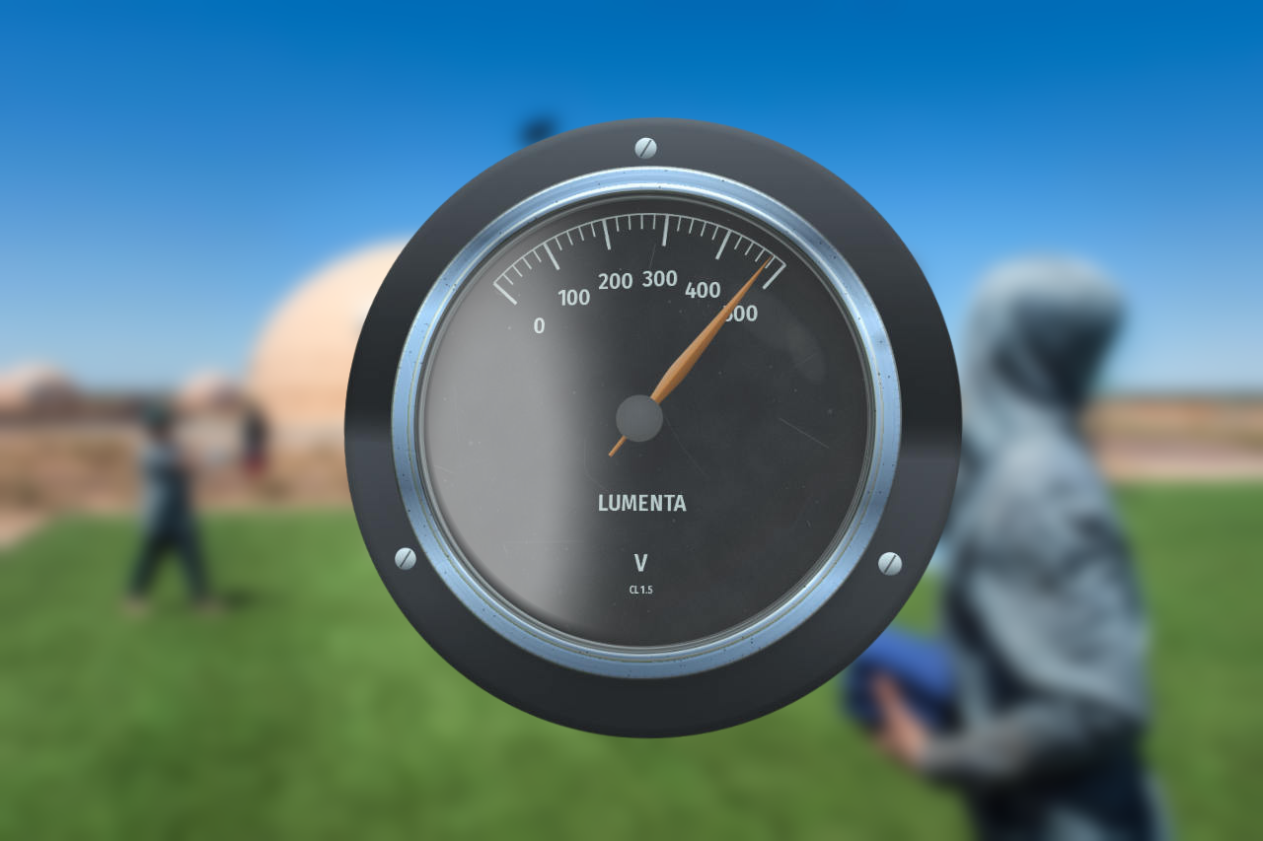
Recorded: 480 V
